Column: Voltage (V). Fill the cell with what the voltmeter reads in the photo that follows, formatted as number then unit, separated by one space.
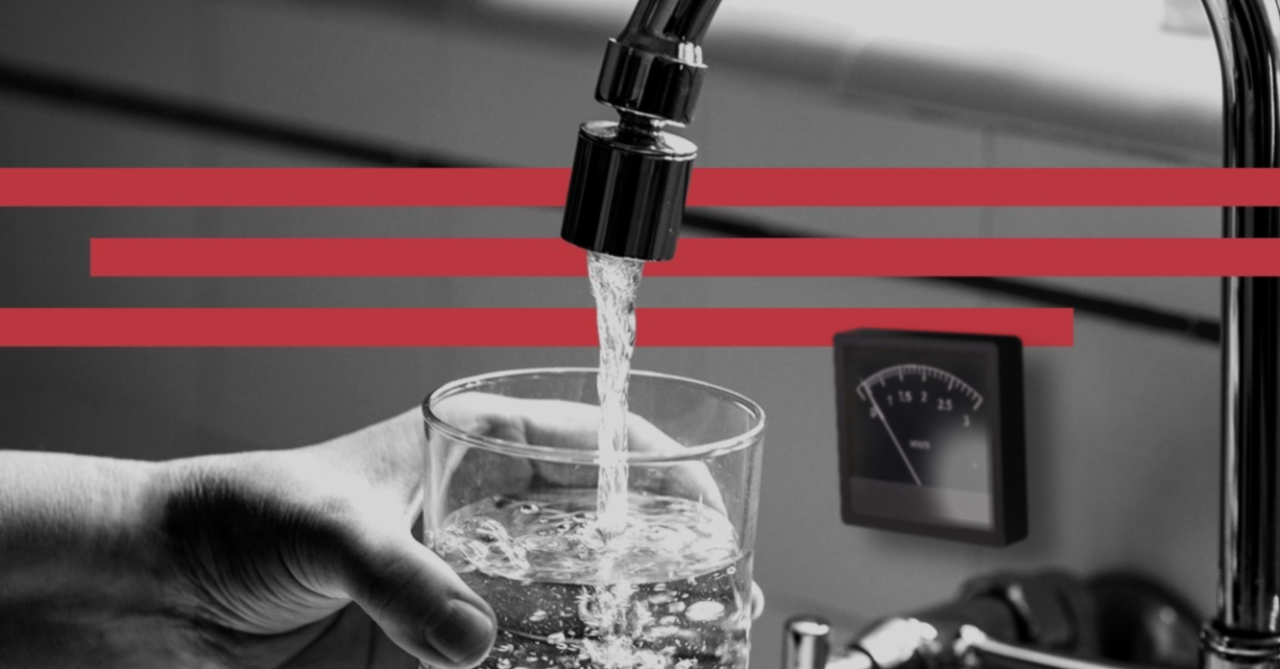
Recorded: 0.5 V
